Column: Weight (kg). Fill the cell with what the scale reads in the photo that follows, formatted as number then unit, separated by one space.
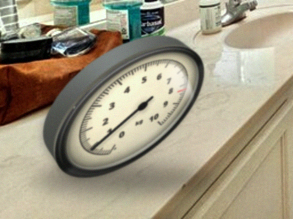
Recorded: 1 kg
